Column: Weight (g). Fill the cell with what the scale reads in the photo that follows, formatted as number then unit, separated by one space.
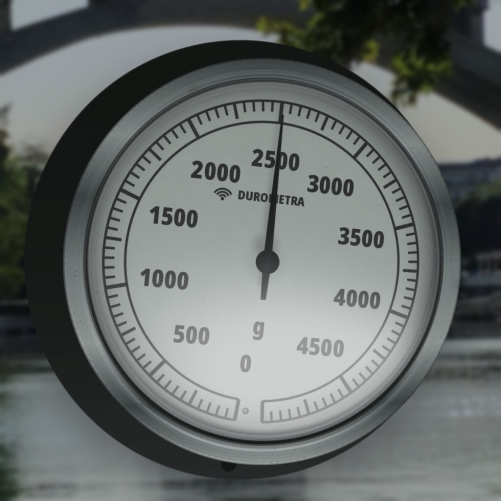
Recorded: 2500 g
